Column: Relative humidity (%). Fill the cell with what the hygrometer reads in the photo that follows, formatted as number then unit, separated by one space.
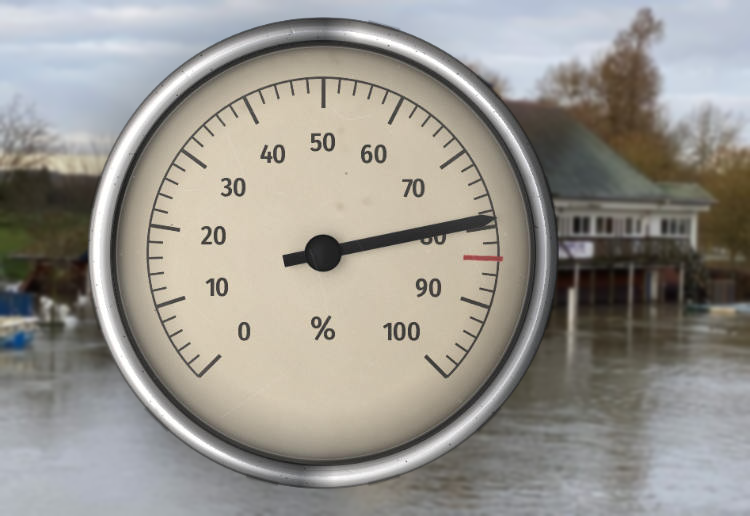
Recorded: 79 %
